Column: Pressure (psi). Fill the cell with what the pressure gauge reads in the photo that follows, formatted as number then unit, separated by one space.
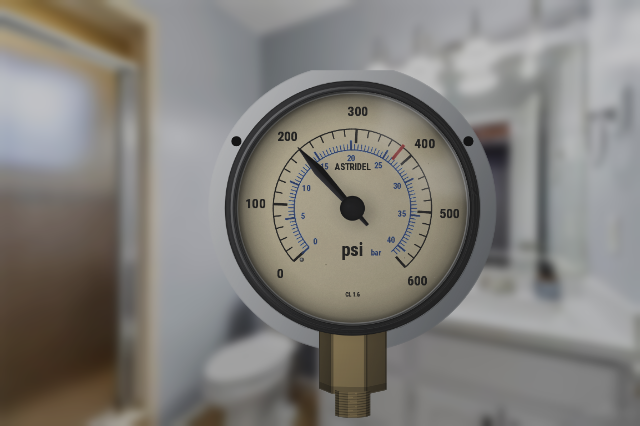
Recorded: 200 psi
